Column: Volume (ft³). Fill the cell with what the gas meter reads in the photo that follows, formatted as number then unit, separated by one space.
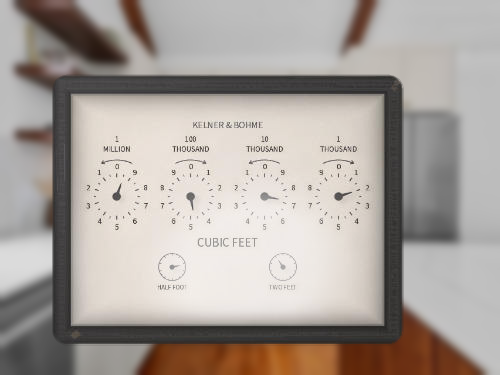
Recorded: 947200 ft³
